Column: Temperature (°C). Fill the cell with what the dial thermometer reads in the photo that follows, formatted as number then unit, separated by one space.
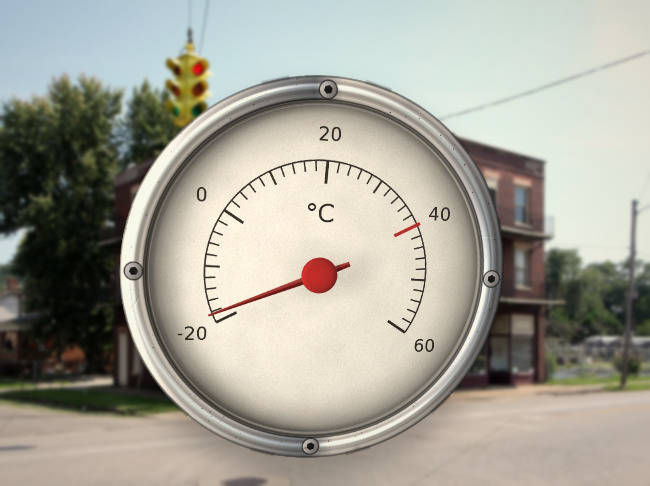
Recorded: -18 °C
